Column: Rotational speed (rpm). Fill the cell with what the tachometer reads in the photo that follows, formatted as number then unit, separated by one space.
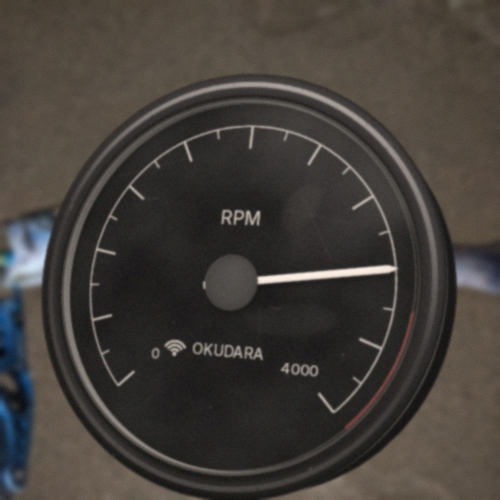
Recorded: 3200 rpm
